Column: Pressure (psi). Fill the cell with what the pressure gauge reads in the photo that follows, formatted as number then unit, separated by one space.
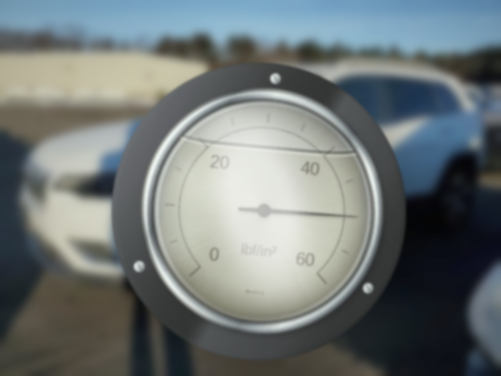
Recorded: 50 psi
